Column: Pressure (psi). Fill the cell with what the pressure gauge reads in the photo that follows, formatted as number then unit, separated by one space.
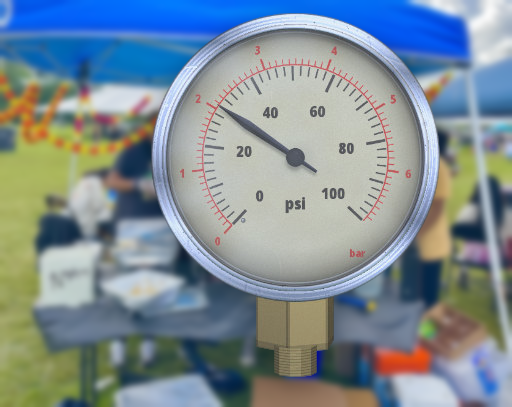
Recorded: 30 psi
